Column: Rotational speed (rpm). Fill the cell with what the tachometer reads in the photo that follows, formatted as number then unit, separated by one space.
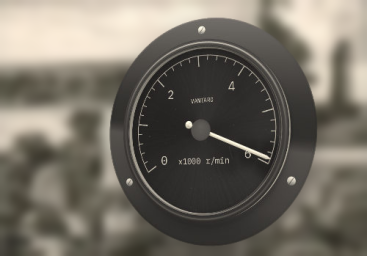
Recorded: 5900 rpm
